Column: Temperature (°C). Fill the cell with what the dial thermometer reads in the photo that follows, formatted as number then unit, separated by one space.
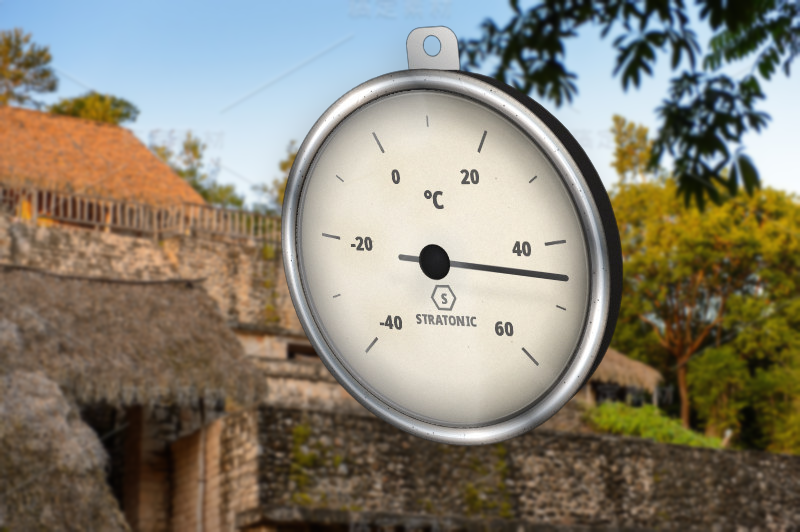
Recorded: 45 °C
